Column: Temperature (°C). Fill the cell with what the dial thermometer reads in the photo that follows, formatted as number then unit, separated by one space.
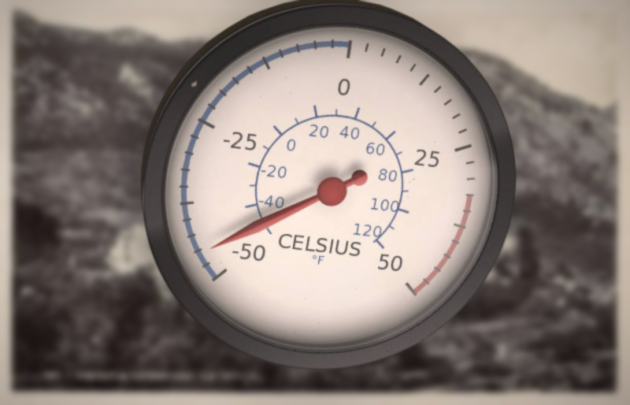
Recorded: -45 °C
